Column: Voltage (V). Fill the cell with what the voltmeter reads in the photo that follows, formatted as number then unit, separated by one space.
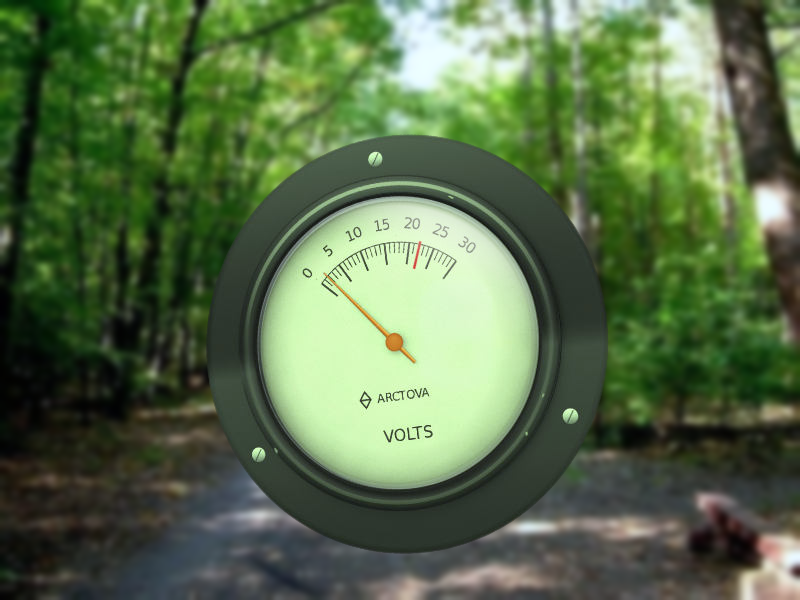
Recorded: 2 V
